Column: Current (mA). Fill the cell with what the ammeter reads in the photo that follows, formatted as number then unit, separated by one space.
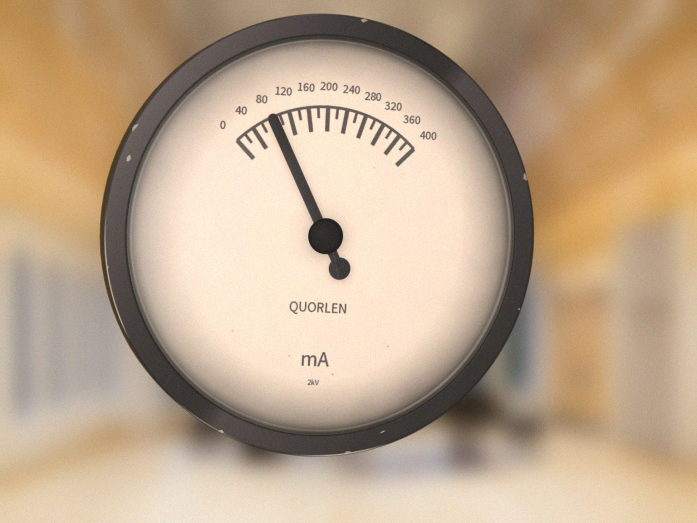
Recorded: 80 mA
